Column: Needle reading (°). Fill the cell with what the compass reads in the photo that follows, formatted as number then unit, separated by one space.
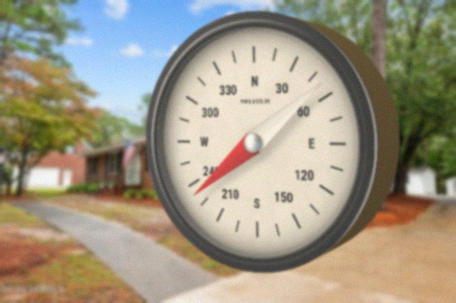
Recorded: 232.5 °
